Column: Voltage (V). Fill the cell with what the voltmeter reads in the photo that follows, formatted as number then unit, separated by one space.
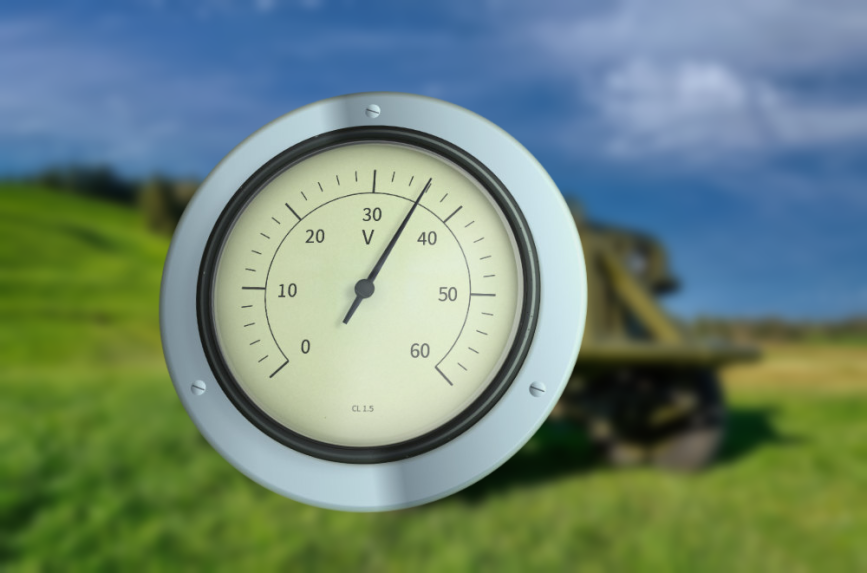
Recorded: 36 V
